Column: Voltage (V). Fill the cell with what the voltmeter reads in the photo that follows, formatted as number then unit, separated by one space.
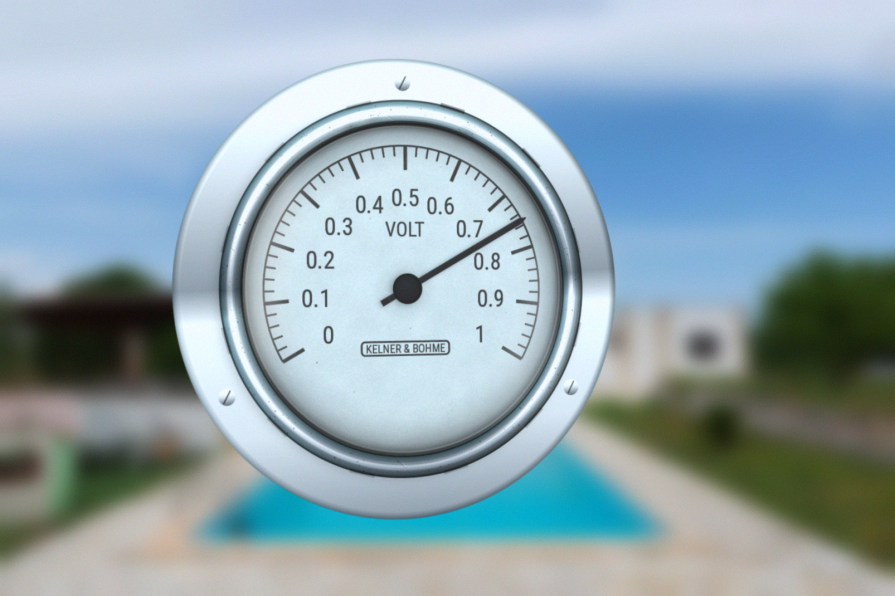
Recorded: 0.75 V
